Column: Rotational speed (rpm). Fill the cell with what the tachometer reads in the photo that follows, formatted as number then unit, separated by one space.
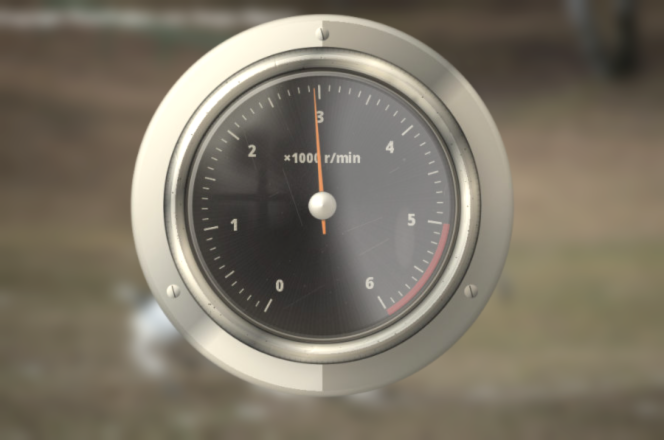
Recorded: 2950 rpm
